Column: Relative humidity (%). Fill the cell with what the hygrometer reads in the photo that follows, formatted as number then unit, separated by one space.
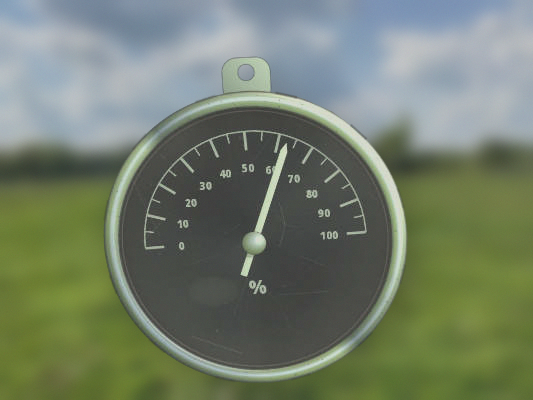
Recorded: 62.5 %
